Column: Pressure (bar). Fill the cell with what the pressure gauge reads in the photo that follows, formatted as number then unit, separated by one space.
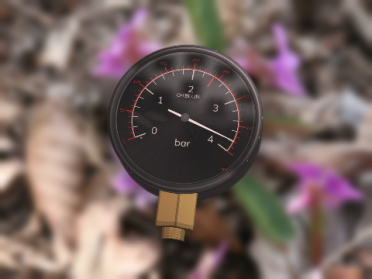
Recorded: 3.8 bar
